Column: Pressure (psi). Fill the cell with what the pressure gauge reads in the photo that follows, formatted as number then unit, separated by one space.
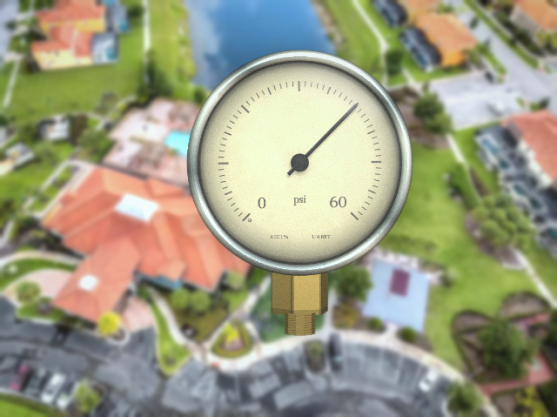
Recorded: 40 psi
